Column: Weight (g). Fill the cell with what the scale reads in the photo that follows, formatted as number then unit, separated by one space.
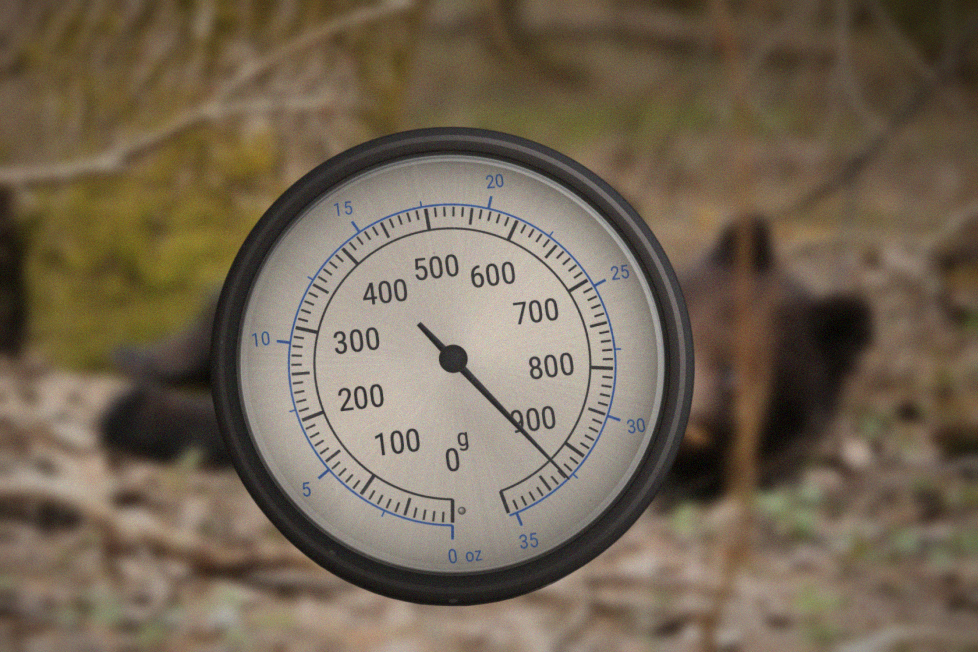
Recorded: 930 g
